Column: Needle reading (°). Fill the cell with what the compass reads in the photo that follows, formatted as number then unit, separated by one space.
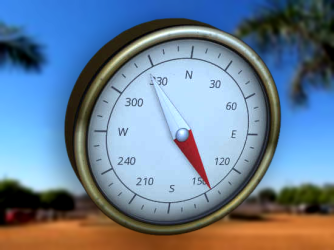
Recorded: 145 °
